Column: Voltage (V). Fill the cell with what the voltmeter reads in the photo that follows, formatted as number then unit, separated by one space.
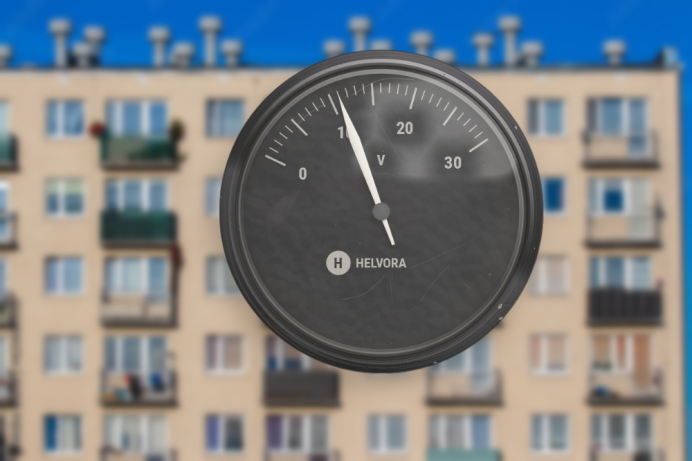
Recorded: 11 V
